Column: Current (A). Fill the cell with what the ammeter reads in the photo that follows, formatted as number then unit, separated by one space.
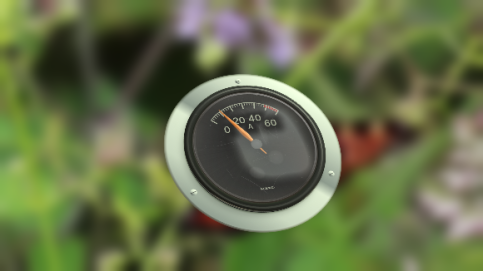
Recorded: 10 A
